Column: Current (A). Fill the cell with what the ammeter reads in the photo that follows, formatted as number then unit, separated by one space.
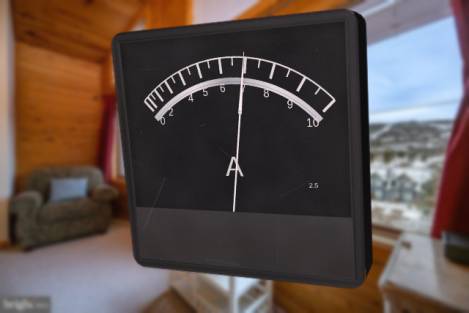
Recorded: 7 A
